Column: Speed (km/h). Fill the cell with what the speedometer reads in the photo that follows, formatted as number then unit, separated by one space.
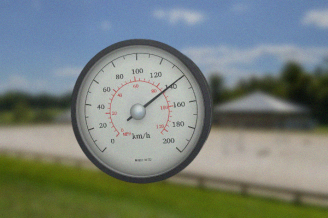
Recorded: 140 km/h
